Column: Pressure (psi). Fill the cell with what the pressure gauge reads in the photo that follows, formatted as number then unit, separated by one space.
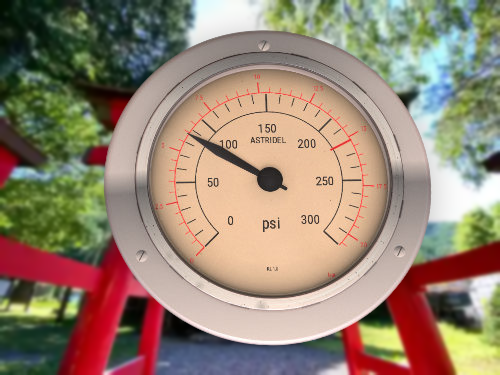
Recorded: 85 psi
